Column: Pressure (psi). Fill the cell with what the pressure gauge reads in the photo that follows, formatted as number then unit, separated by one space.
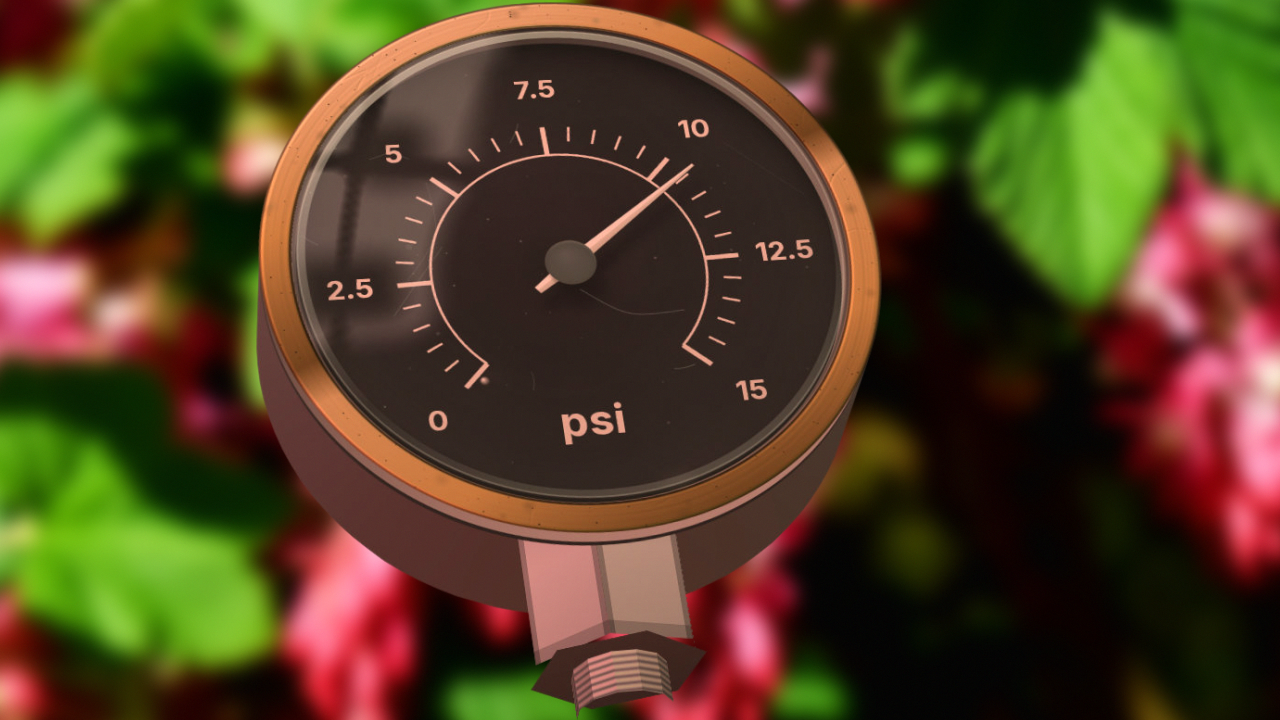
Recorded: 10.5 psi
